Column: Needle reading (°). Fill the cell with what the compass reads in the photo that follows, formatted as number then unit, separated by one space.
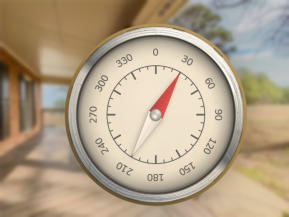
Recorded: 30 °
